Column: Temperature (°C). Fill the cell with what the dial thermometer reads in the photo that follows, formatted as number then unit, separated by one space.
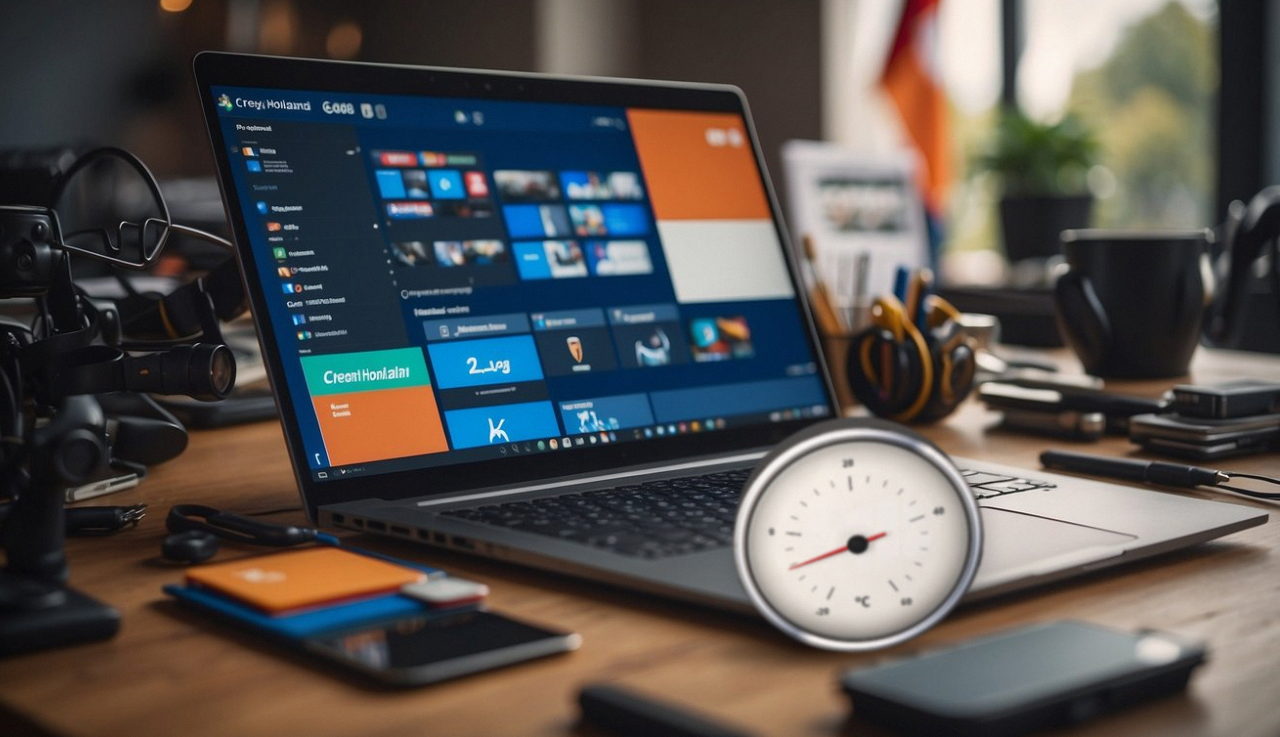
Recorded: -8 °C
